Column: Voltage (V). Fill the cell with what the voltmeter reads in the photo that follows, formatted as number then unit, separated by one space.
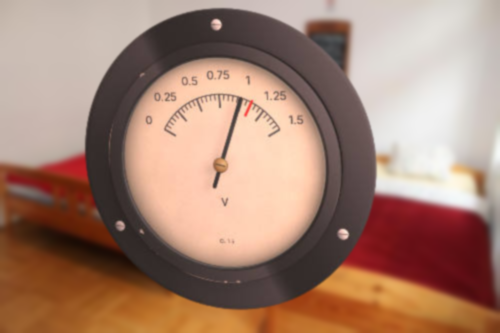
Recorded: 1 V
